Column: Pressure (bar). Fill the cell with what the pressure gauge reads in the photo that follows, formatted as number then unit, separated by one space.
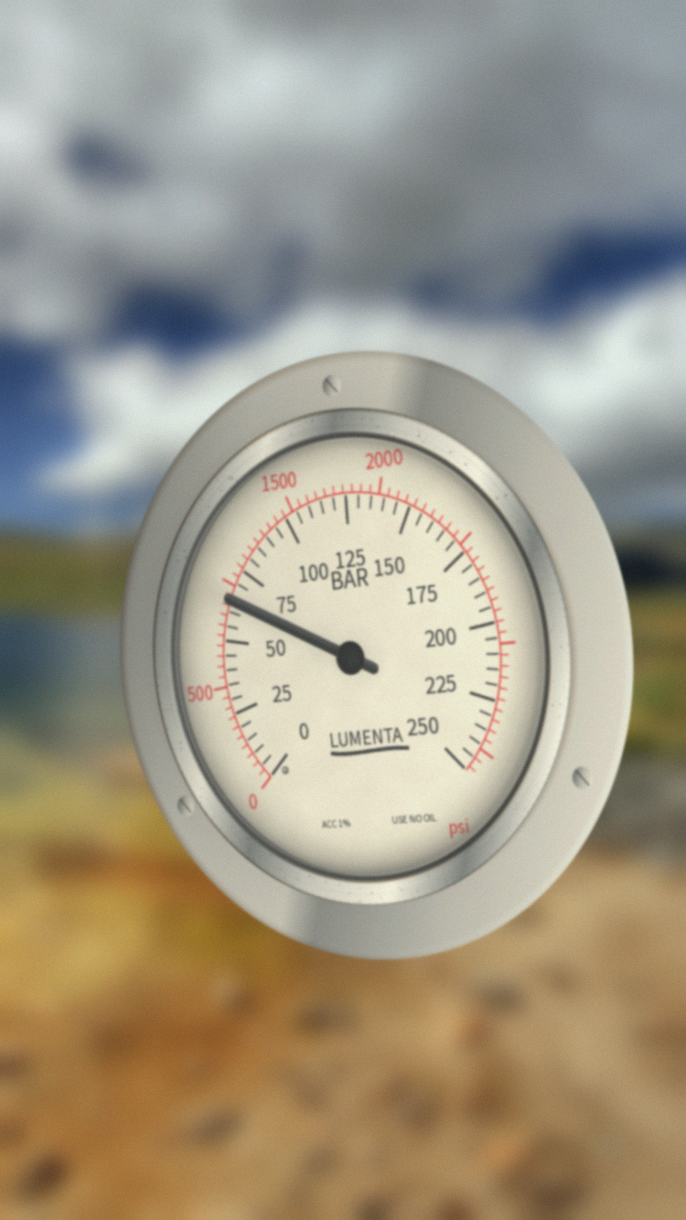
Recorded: 65 bar
